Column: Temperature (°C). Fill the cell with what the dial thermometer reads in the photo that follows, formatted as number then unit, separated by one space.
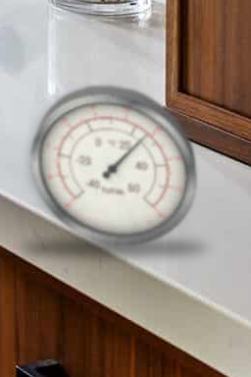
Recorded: 25 °C
